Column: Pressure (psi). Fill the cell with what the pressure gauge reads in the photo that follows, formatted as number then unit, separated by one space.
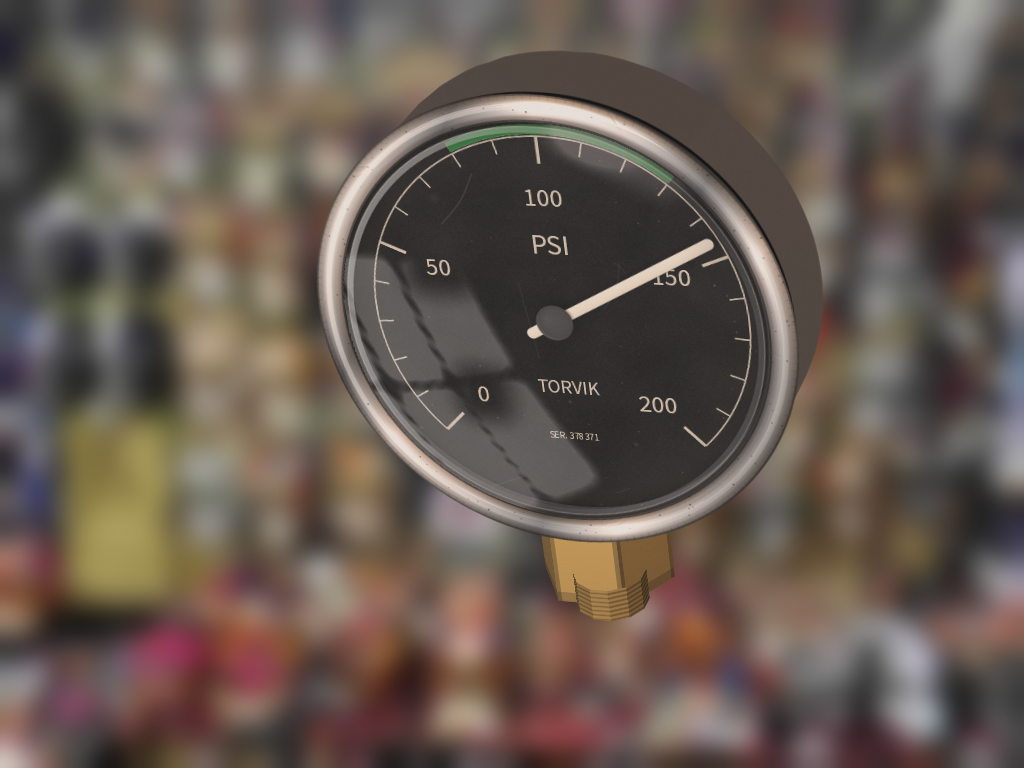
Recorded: 145 psi
